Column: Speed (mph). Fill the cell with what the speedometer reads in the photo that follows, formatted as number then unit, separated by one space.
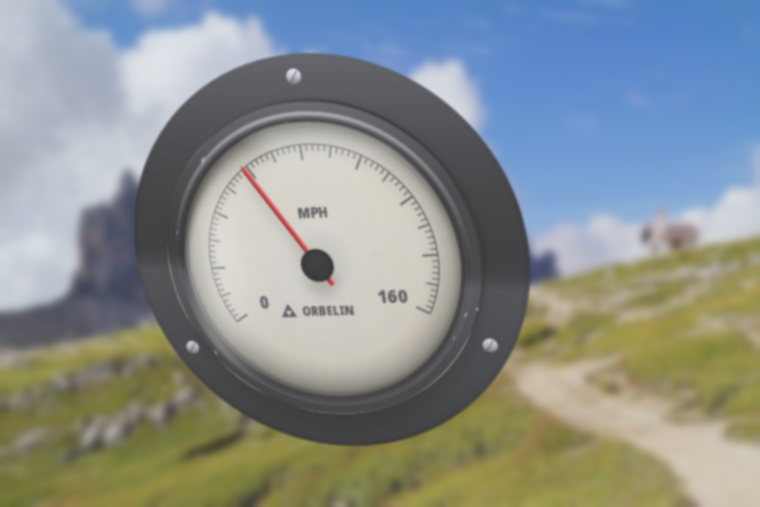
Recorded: 60 mph
